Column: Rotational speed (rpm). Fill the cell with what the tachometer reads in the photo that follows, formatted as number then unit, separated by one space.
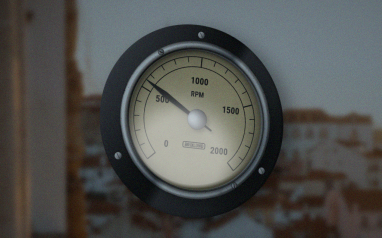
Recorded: 550 rpm
